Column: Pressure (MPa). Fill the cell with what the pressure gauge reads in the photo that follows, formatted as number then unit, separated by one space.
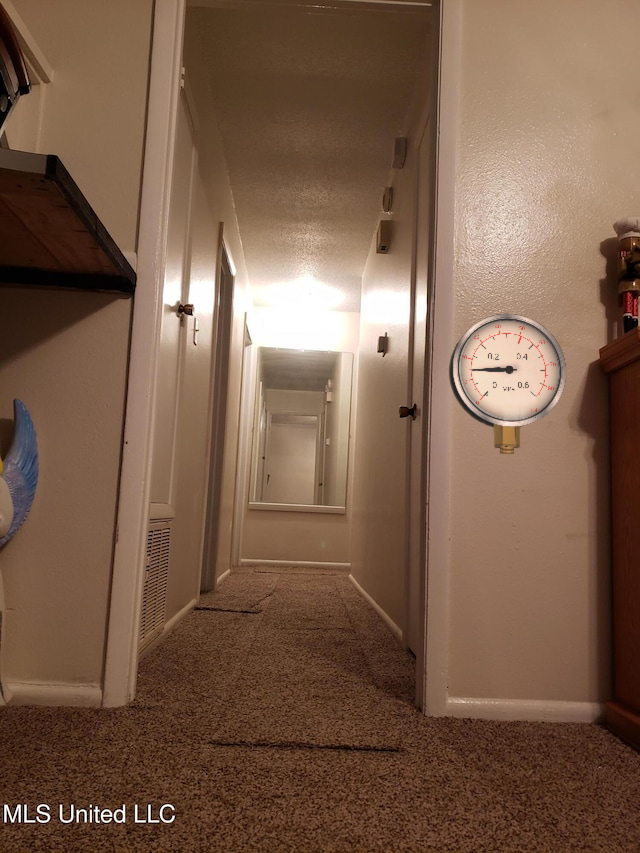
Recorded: 0.1 MPa
